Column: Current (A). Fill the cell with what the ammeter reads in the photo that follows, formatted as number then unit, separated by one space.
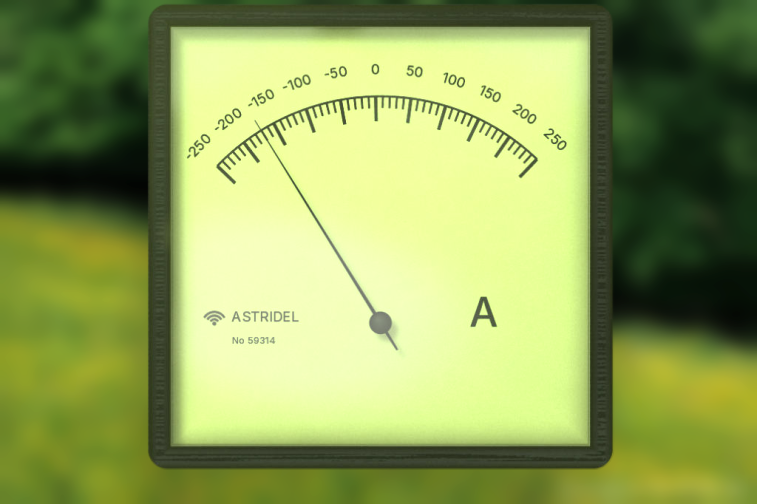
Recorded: -170 A
